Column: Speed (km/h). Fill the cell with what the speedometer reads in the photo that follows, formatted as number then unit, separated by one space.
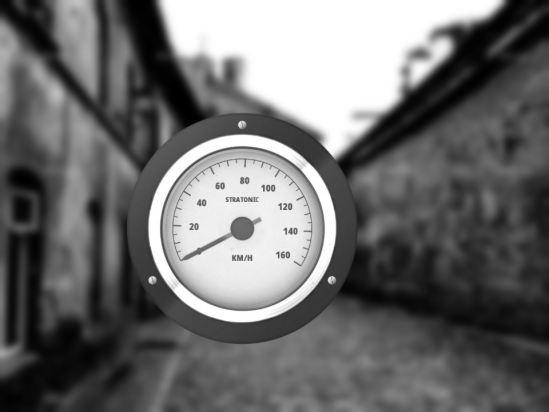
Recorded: 0 km/h
